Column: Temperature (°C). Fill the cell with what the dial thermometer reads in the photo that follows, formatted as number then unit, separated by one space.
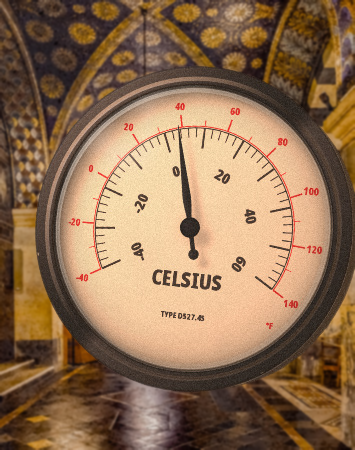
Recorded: 4 °C
